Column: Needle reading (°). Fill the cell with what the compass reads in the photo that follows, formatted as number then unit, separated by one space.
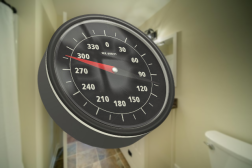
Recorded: 285 °
